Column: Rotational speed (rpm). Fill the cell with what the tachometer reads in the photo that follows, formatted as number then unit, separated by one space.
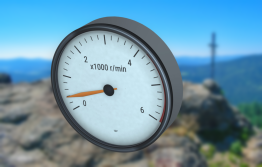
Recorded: 400 rpm
